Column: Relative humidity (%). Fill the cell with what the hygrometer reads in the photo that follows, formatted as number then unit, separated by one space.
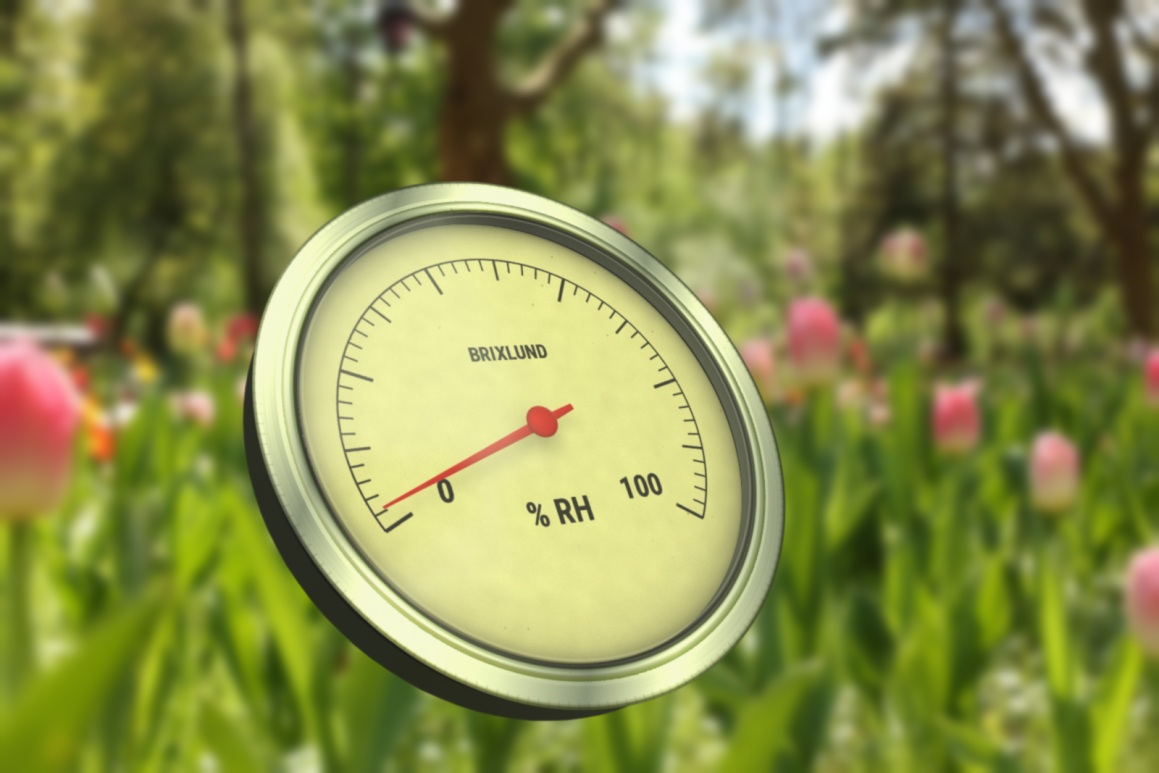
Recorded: 2 %
